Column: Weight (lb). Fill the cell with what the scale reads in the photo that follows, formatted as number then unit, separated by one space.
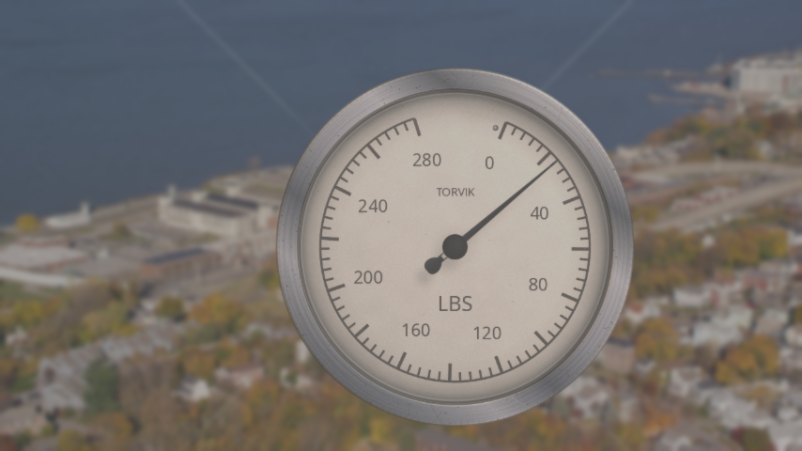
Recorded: 24 lb
